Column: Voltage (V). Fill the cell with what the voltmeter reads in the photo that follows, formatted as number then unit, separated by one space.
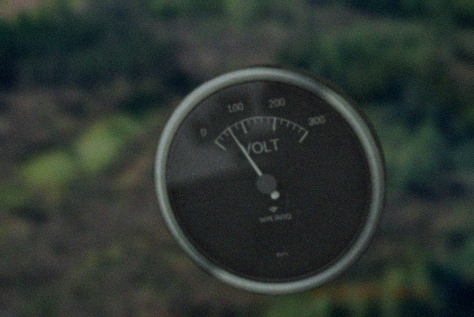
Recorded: 60 V
